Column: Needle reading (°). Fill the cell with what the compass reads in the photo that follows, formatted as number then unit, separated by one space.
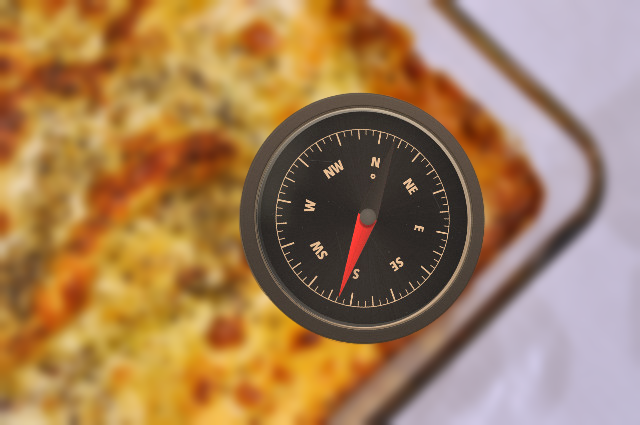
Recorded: 190 °
